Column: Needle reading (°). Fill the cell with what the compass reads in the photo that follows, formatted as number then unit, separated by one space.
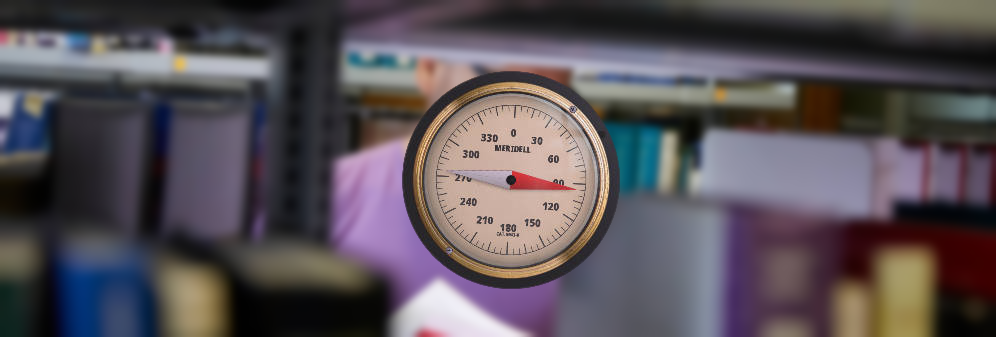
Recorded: 95 °
